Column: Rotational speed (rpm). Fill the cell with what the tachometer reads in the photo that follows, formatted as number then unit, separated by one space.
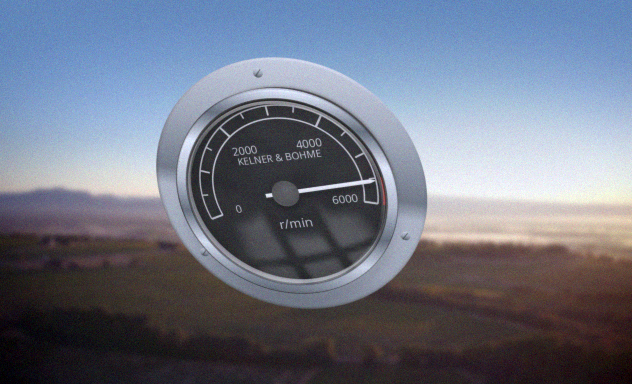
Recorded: 5500 rpm
